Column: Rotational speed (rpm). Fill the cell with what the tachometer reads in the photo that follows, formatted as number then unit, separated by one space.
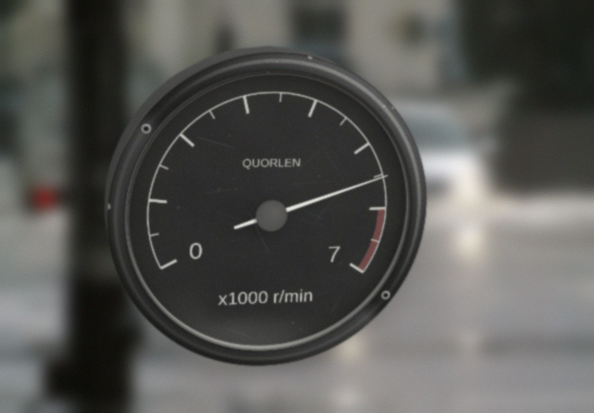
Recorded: 5500 rpm
